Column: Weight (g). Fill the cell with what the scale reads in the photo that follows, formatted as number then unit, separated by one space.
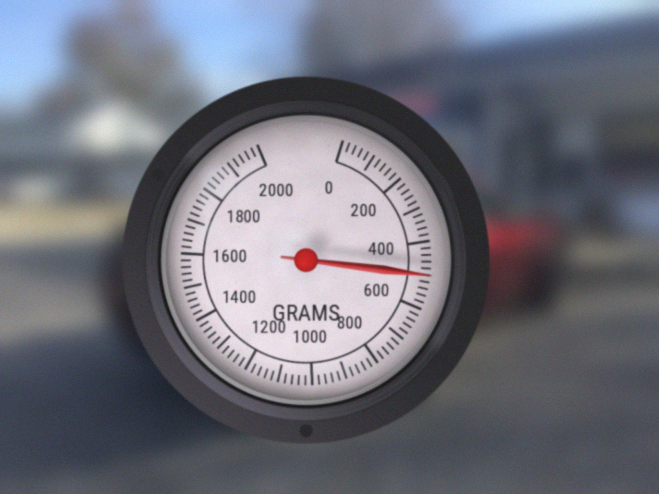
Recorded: 500 g
